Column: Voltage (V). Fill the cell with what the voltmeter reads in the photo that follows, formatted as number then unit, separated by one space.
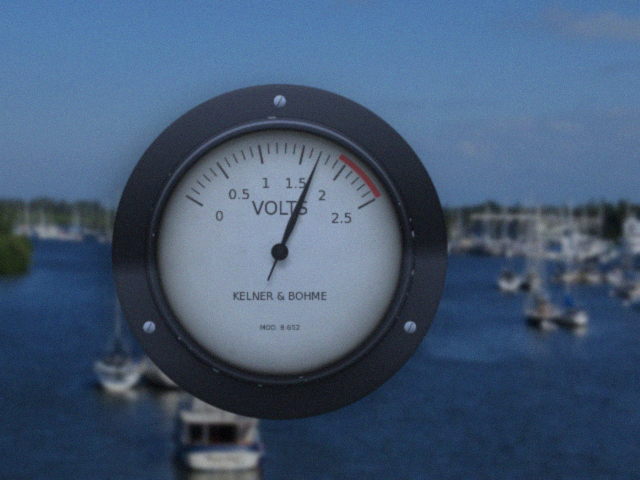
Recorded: 1.7 V
